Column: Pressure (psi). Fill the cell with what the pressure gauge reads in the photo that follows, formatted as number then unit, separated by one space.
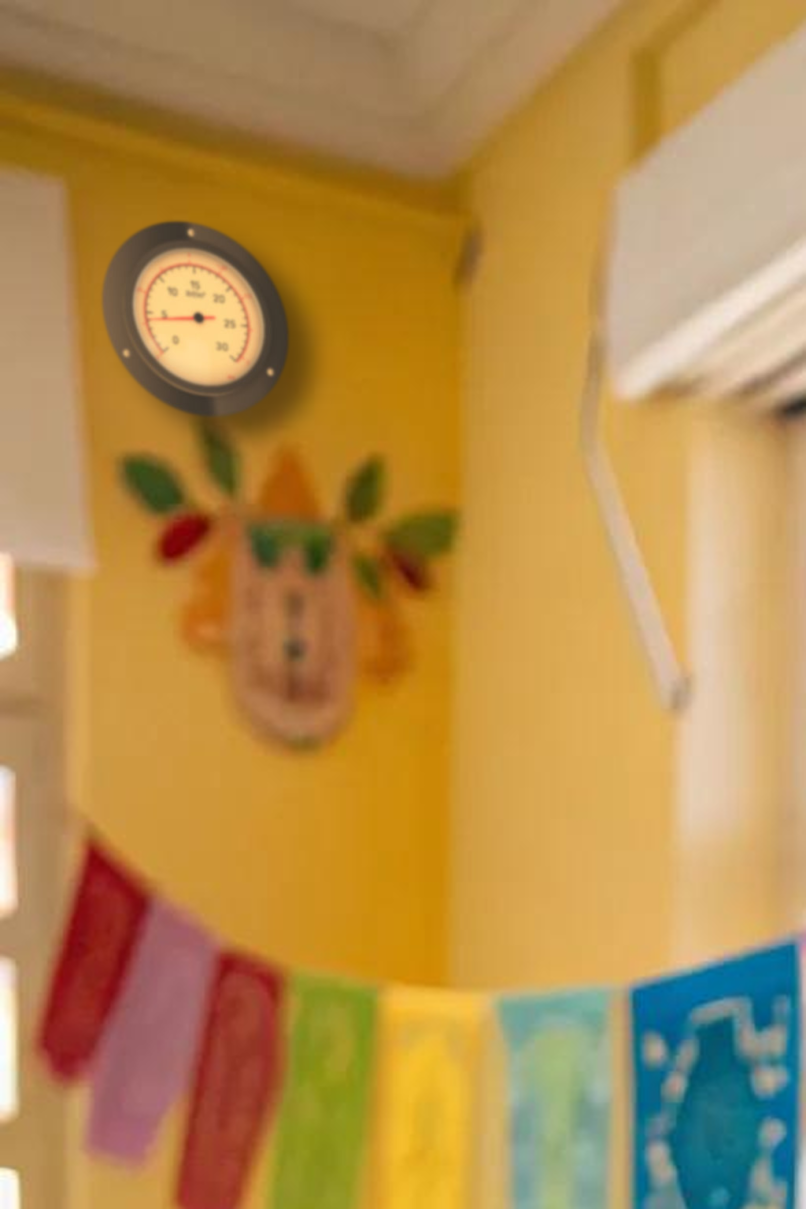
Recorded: 4 psi
